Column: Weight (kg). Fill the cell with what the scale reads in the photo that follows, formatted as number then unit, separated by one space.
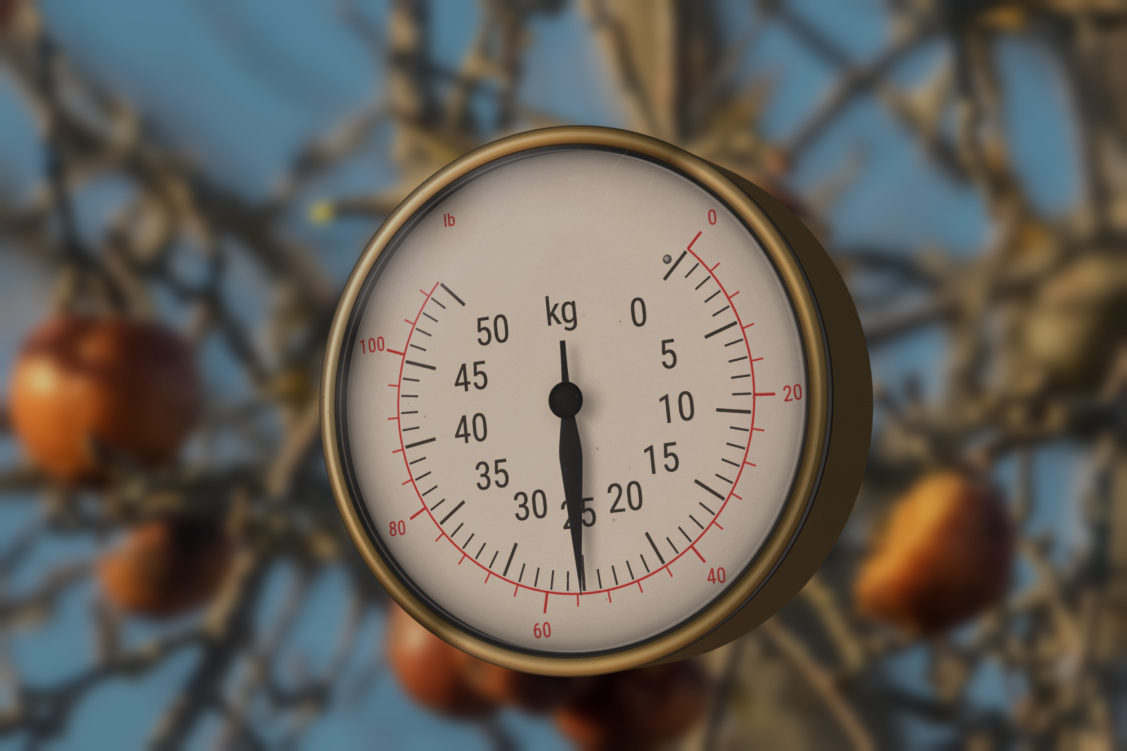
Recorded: 25 kg
